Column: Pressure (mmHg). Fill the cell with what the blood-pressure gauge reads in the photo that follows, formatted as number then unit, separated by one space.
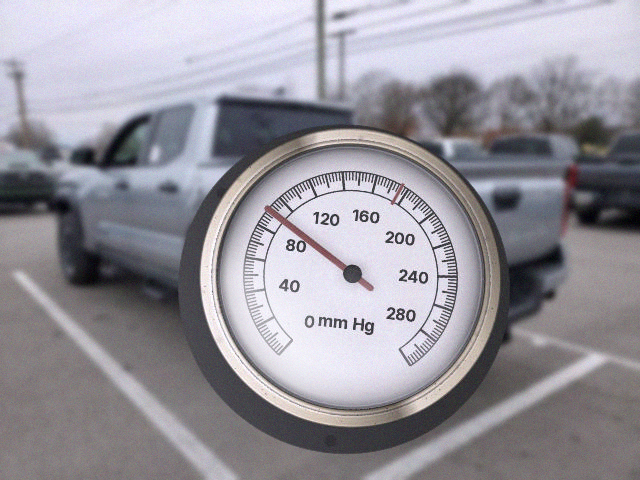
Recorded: 90 mmHg
